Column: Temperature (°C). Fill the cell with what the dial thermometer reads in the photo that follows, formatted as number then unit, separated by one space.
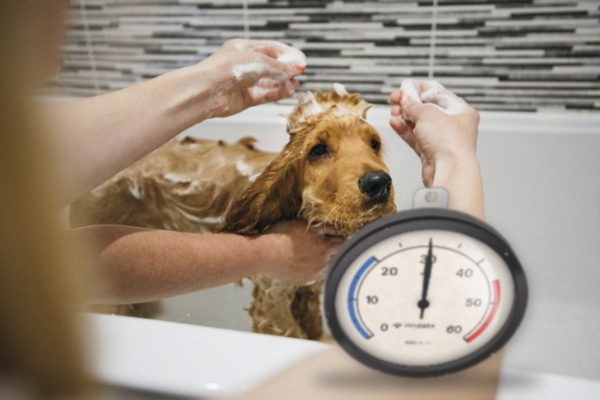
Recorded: 30 °C
